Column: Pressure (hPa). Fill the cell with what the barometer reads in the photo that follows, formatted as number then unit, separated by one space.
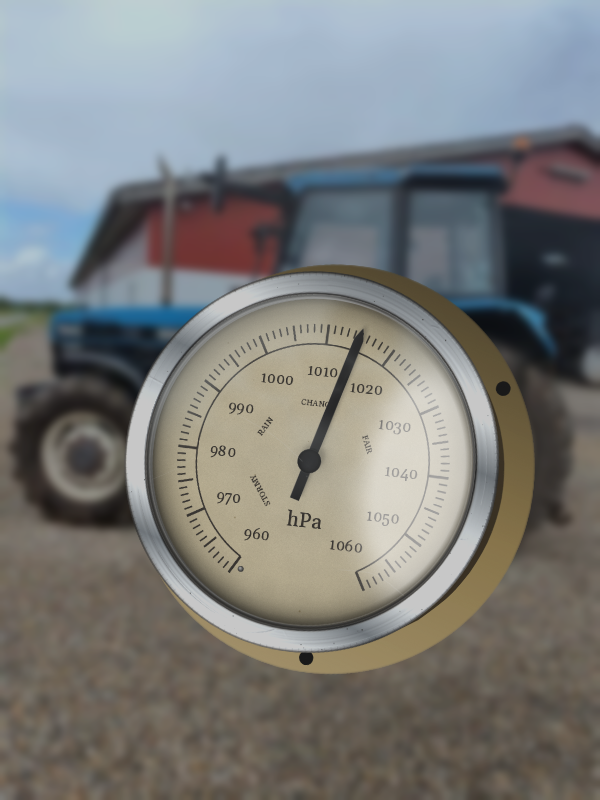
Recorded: 1015 hPa
